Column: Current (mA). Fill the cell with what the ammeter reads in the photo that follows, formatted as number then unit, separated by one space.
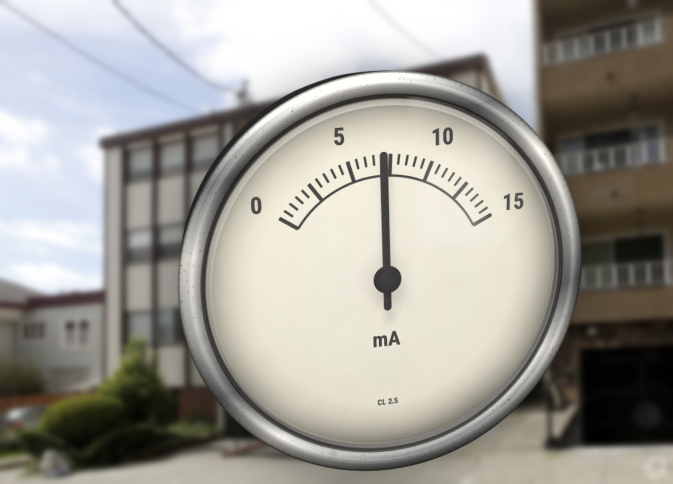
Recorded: 7 mA
